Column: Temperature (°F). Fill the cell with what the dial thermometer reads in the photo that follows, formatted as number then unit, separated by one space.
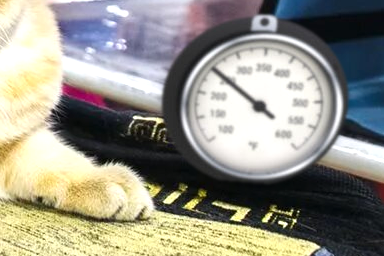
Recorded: 250 °F
